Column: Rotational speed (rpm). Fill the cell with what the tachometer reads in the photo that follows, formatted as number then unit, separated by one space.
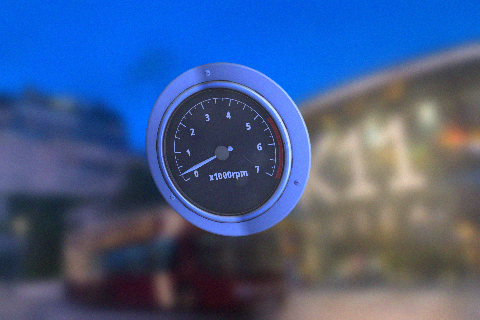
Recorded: 250 rpm
